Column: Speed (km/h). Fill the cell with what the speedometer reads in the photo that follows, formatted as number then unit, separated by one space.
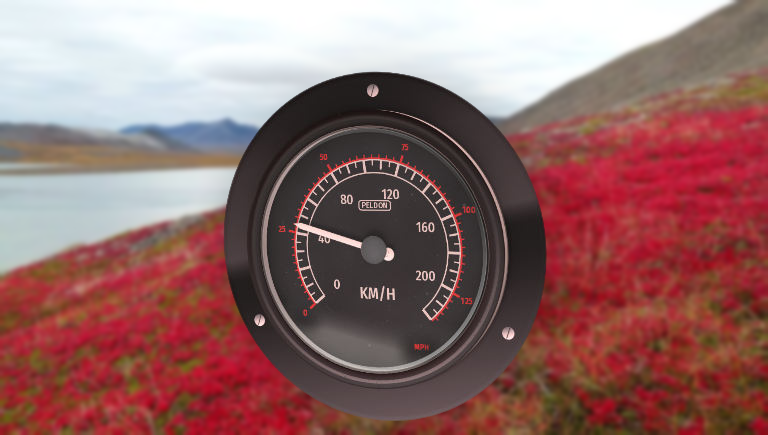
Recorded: 45 km/h
